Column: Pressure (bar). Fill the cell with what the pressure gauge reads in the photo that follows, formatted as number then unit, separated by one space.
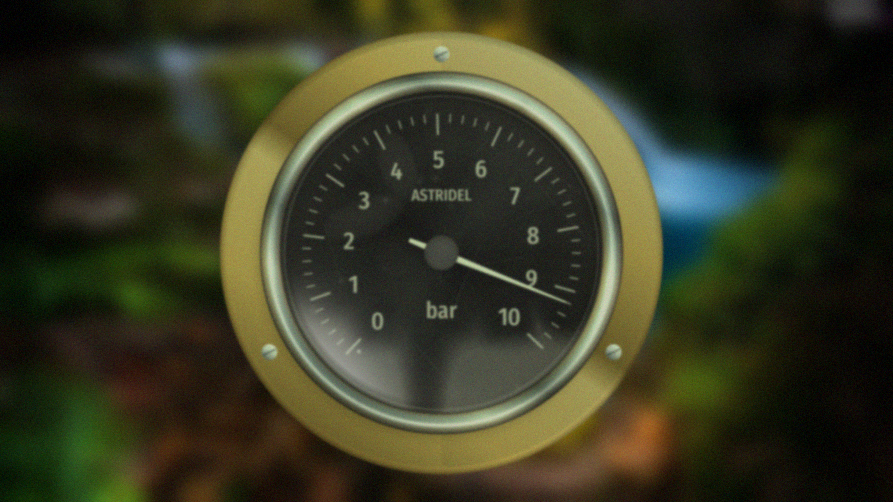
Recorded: 9.2 bar
